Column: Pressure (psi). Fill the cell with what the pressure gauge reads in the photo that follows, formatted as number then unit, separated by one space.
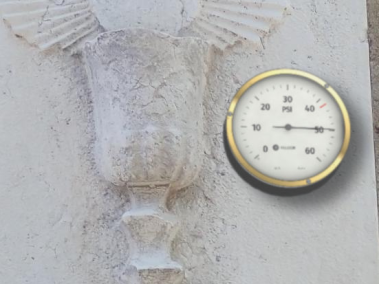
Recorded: 50 psi
